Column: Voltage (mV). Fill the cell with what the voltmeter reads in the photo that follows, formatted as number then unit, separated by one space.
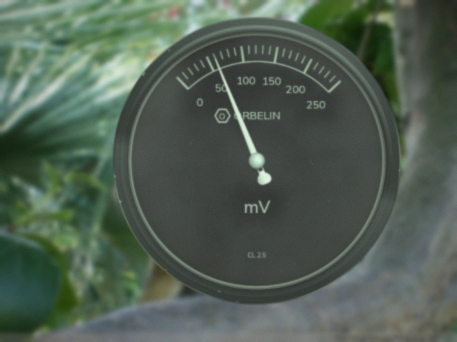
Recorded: 60 mV
